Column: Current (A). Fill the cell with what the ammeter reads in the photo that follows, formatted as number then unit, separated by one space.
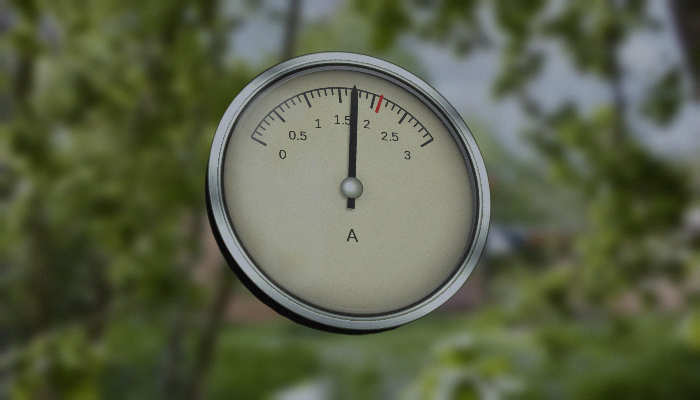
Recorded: 1.7 A
